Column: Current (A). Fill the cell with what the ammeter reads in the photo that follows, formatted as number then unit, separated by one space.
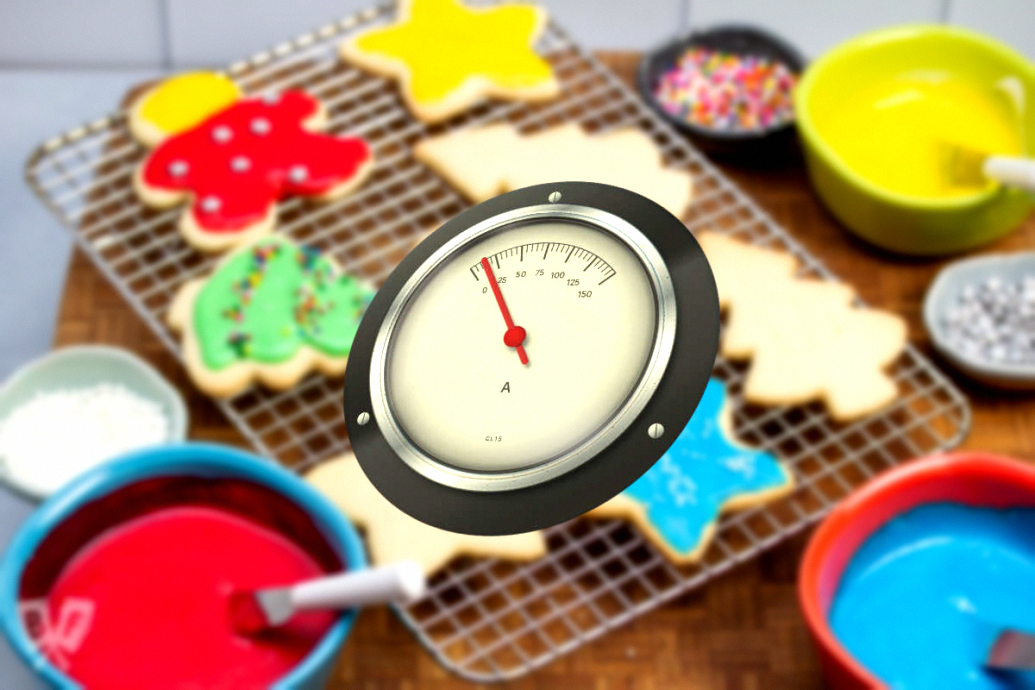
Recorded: 15 A
